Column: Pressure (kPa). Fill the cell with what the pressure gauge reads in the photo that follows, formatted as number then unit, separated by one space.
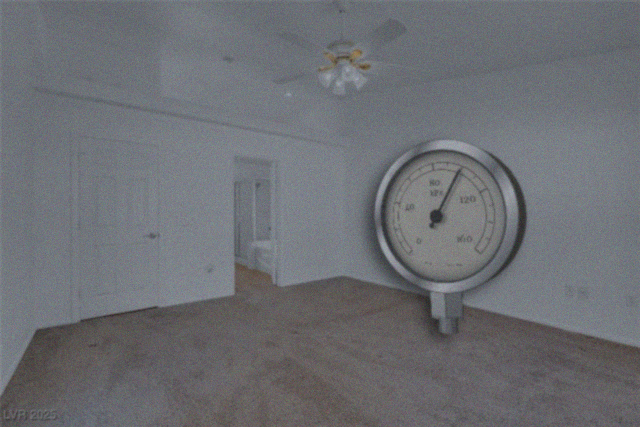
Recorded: 100 kPa
